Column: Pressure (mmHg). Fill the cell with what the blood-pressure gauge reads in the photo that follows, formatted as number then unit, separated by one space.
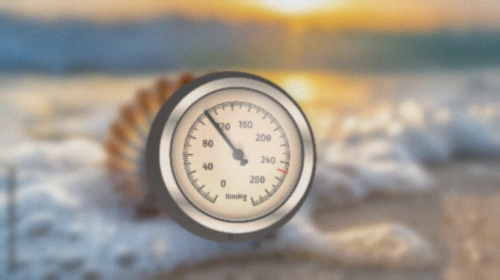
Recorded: 110 mmHg
